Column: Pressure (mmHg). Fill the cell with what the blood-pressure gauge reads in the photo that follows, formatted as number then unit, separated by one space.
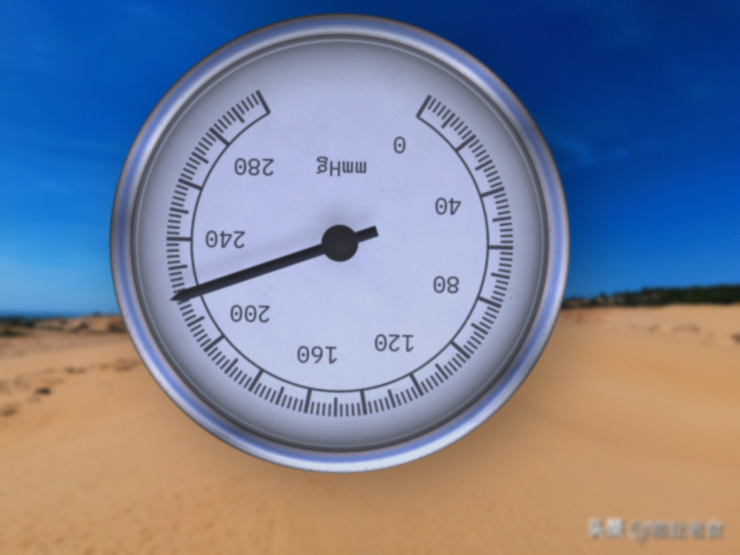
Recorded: 220 mmHg
